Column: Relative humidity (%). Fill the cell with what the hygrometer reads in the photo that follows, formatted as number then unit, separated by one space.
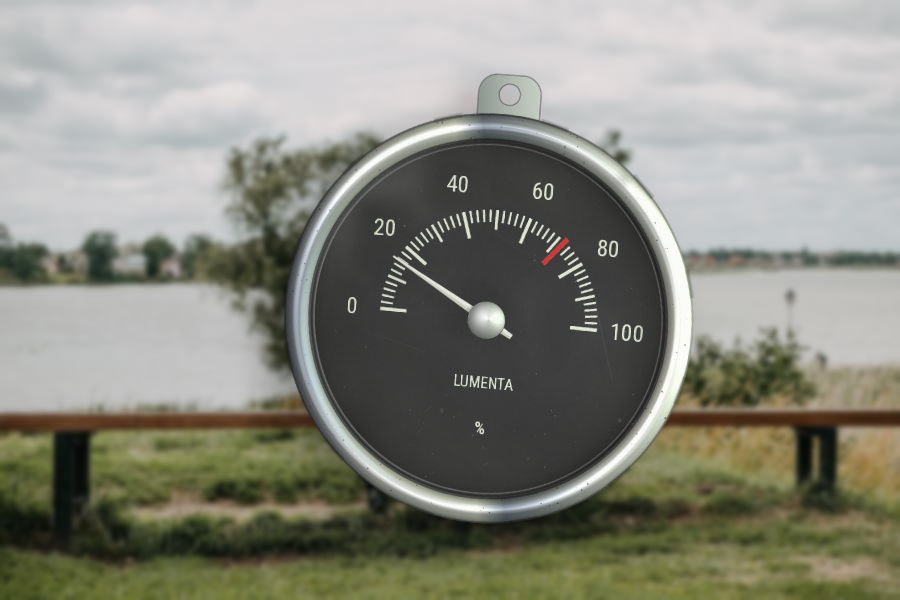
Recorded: 16 %
